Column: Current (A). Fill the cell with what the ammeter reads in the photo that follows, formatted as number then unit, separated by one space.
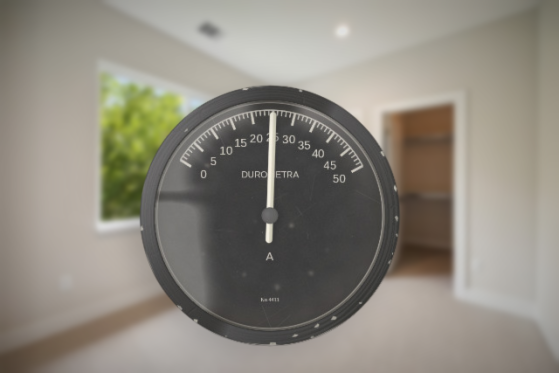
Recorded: 25 A
